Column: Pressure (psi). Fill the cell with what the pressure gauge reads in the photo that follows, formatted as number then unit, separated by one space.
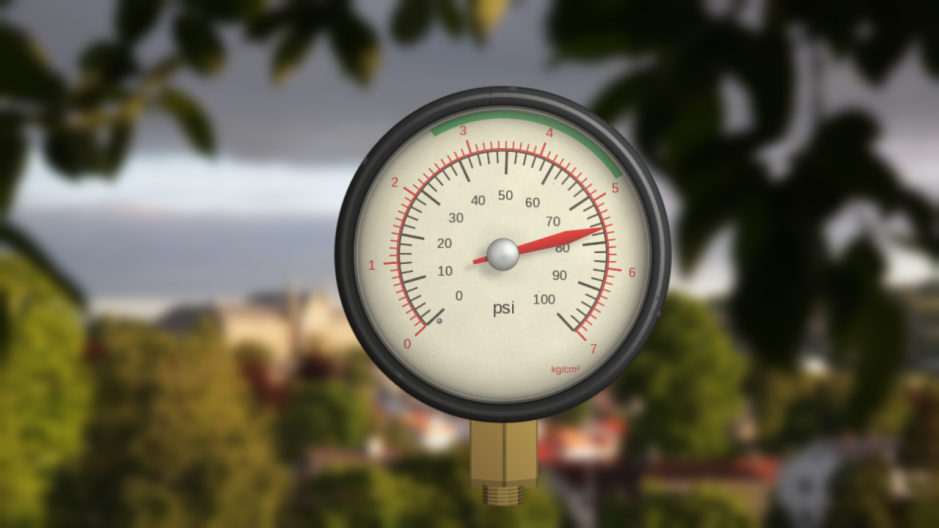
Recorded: 77 psi
